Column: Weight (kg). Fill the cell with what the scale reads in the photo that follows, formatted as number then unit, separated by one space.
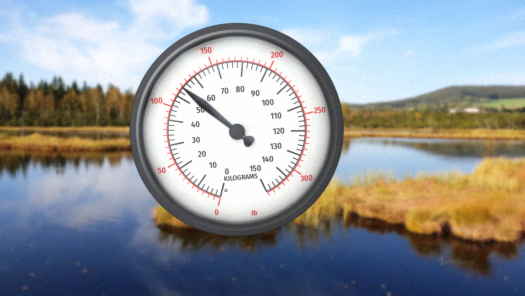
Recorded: 54 kg
